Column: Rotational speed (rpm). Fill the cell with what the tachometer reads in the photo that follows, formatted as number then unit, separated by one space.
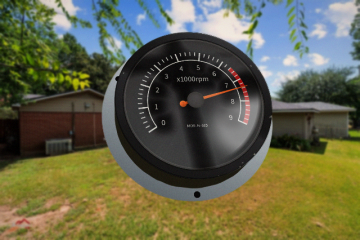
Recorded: 7400 rpm
